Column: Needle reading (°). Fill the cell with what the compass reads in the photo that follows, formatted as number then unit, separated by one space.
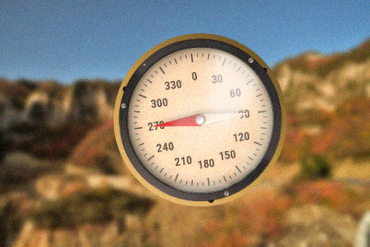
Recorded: 270 °
